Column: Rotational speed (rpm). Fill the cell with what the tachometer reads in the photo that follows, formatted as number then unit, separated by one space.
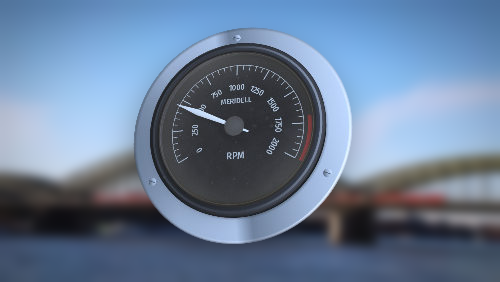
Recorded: 450 rpm
